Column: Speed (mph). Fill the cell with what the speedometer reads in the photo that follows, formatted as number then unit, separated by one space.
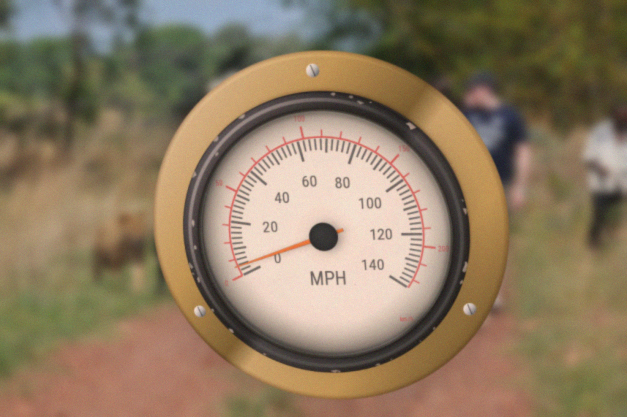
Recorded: 4 mph
